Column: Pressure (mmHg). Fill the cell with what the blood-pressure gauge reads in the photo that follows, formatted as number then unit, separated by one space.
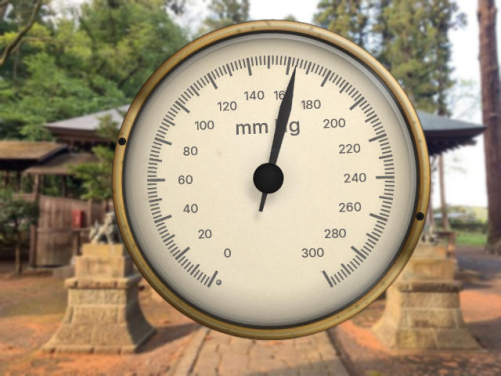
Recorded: 164 mmHg
